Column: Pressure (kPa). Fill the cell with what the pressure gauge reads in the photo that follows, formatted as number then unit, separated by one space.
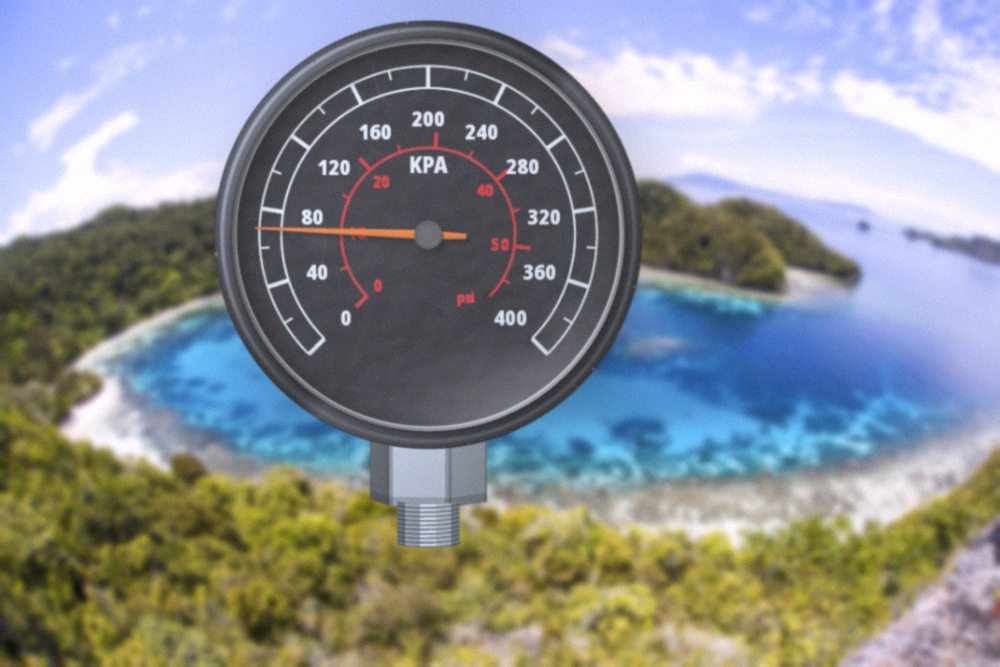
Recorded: 70 kPa
